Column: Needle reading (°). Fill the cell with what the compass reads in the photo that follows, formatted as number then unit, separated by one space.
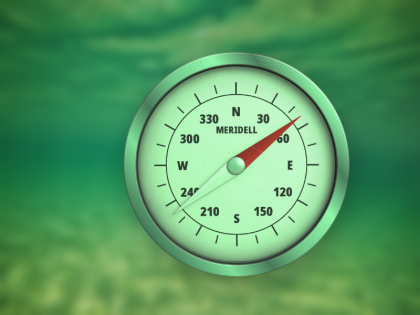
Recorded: 52.5 °
